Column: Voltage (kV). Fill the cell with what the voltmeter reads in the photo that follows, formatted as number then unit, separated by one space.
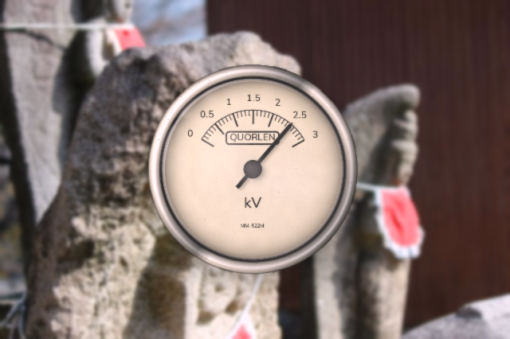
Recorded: 2.5 kV
